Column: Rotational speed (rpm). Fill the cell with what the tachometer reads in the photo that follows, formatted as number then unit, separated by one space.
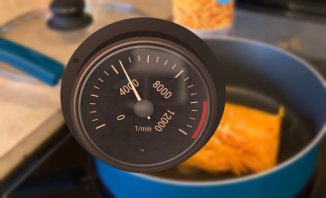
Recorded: 4500 rpm
